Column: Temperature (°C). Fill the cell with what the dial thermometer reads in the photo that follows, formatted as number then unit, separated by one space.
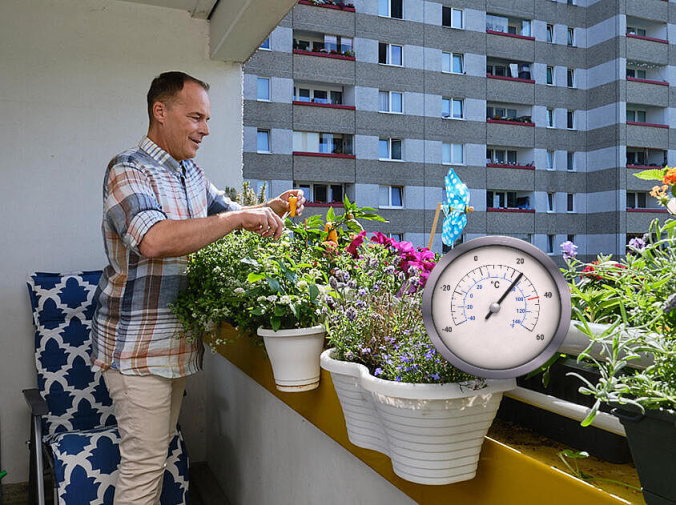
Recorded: 24 °C
